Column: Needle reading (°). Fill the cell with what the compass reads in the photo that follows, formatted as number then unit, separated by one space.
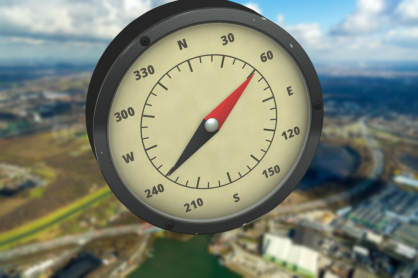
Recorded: 60 °
